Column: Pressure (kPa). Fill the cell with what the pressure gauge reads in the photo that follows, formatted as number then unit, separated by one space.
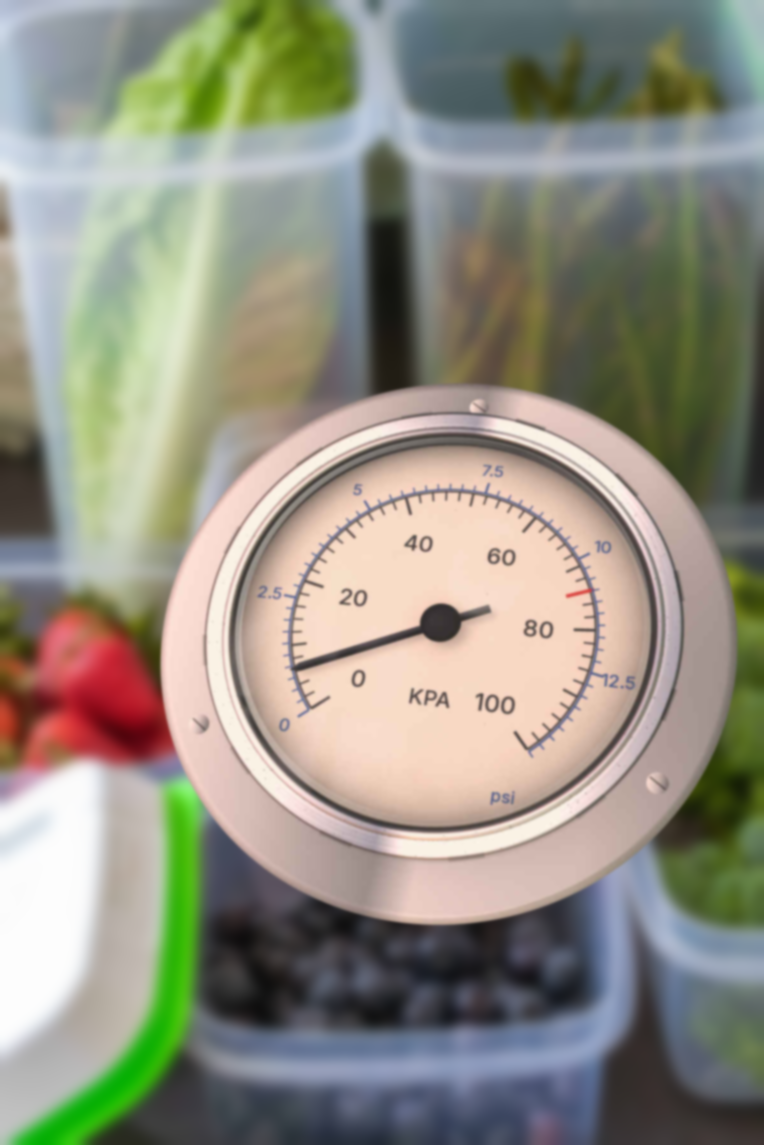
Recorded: 6 kPa
